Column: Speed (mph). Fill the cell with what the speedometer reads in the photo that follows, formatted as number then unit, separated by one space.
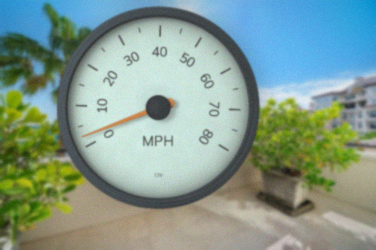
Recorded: 2.5 mph
